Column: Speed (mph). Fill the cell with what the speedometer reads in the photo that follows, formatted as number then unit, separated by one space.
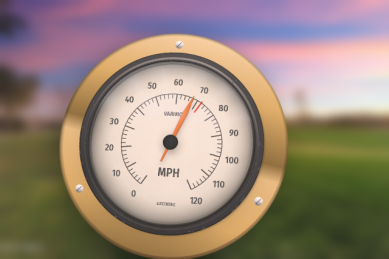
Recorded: 68 mph
